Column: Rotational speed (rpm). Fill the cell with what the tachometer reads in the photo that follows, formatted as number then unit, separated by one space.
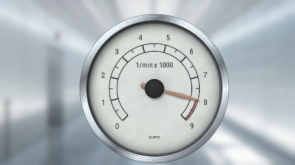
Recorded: 8000 rpm
